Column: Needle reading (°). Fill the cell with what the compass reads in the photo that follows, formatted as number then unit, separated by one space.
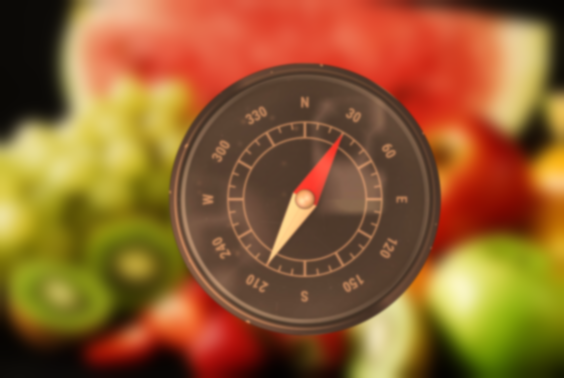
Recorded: 30 °
